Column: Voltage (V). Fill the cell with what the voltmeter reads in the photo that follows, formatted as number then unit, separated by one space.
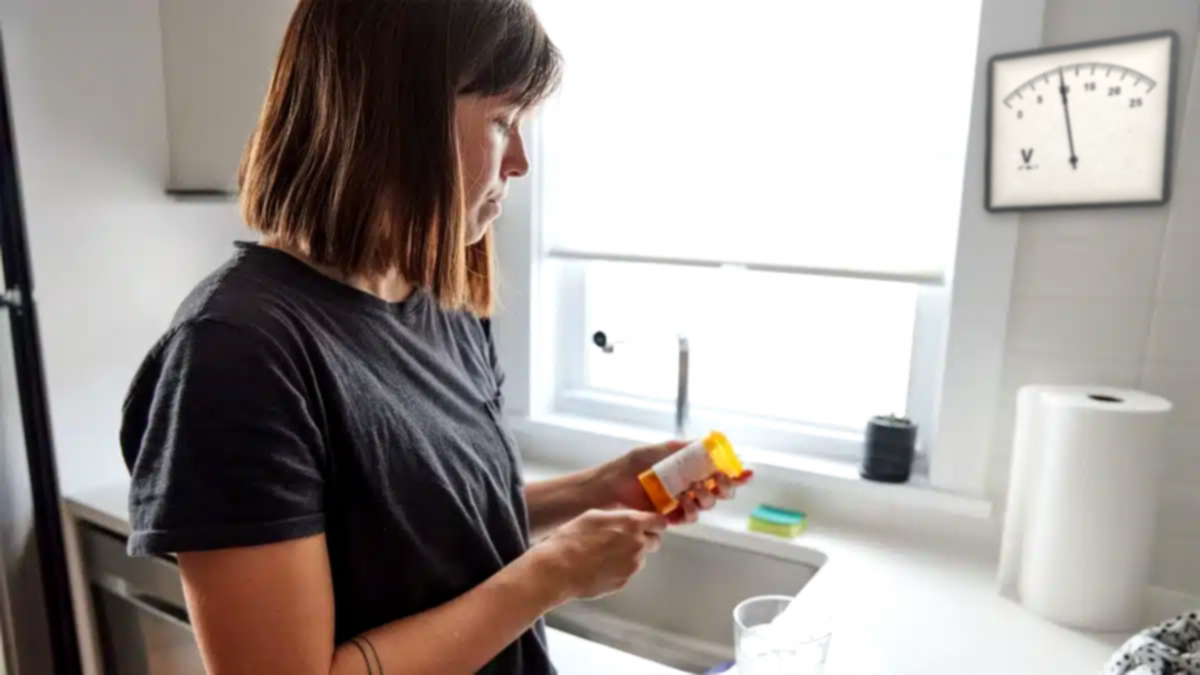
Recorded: 10 V
